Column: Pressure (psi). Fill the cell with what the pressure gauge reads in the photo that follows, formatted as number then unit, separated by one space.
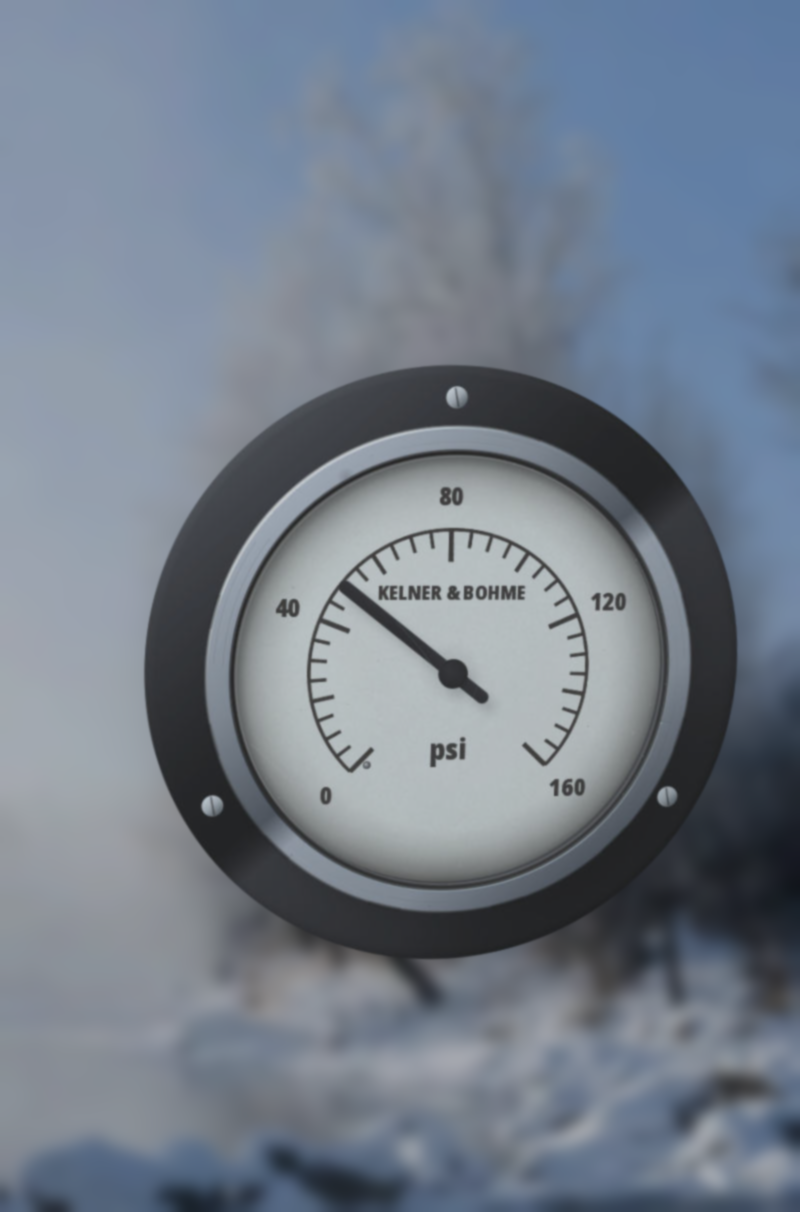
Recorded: 50 psi
